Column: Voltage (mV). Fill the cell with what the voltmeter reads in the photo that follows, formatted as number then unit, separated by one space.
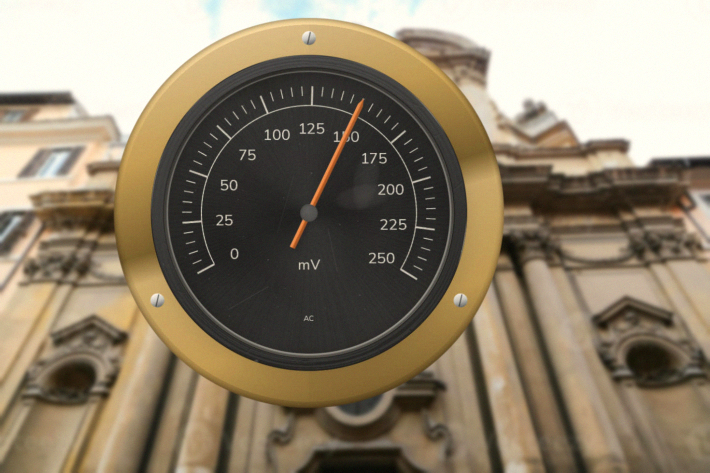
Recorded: 150 mV
